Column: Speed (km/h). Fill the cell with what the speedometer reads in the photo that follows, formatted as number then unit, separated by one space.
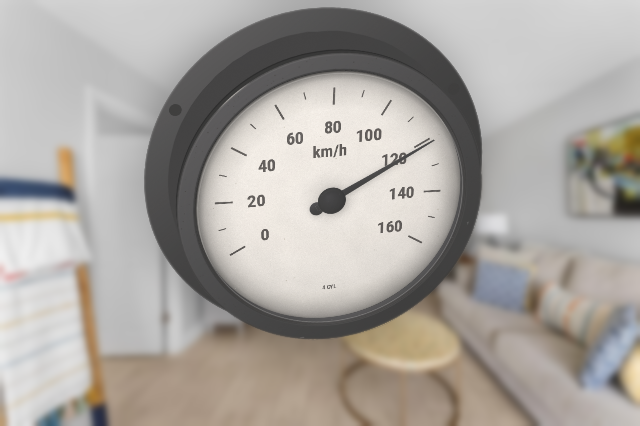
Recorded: 120 km/h
